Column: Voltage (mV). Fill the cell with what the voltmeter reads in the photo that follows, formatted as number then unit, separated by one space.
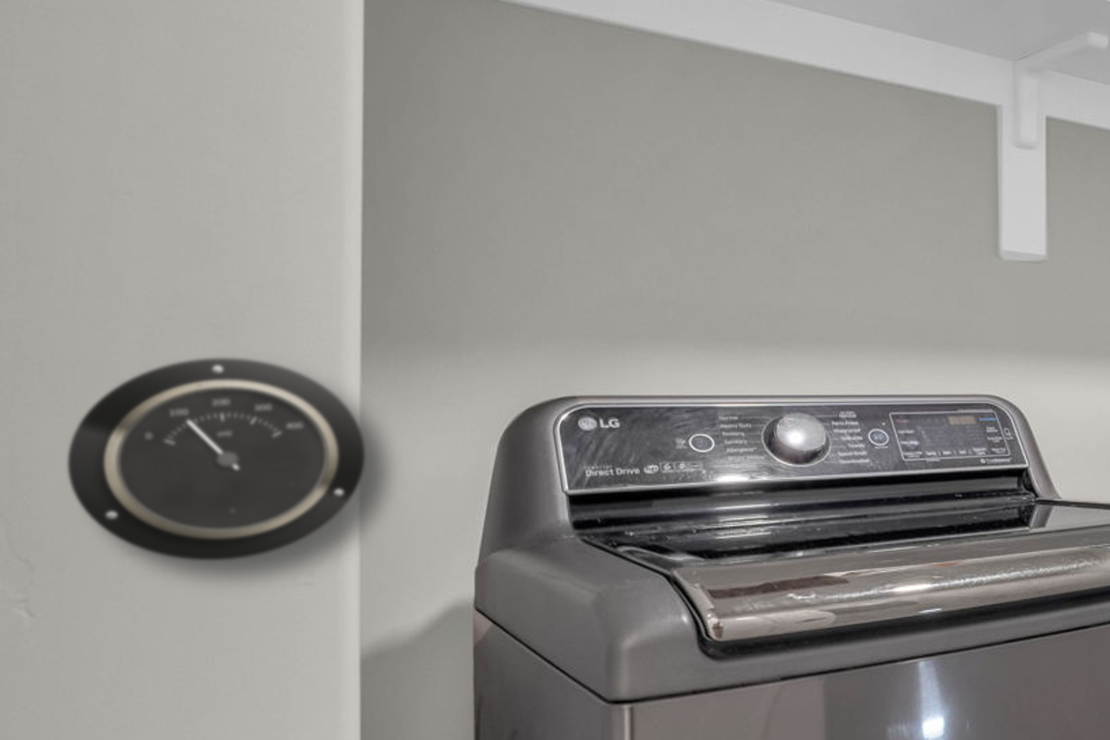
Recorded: 100 mV
